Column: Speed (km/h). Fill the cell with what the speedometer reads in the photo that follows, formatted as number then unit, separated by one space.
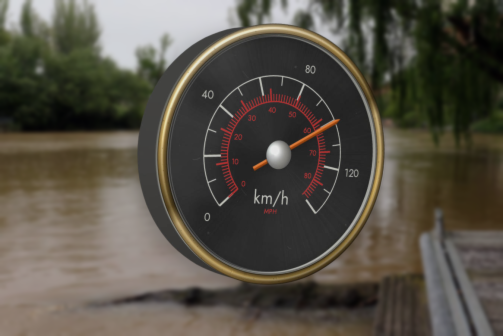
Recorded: 100 km/h
